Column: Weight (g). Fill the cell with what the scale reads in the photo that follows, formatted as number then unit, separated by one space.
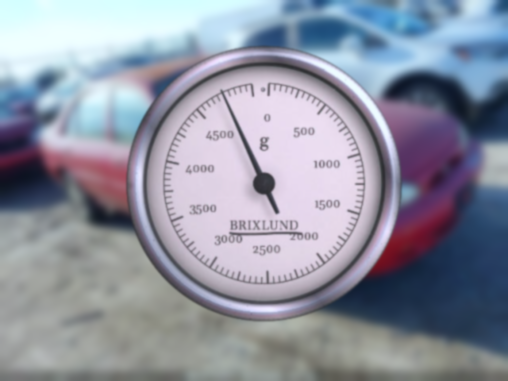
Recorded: 4750 g
